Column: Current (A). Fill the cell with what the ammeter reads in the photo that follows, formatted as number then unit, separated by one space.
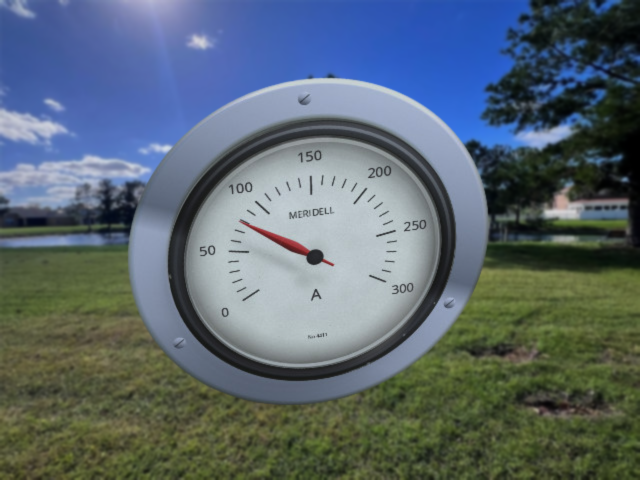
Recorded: 80 A
